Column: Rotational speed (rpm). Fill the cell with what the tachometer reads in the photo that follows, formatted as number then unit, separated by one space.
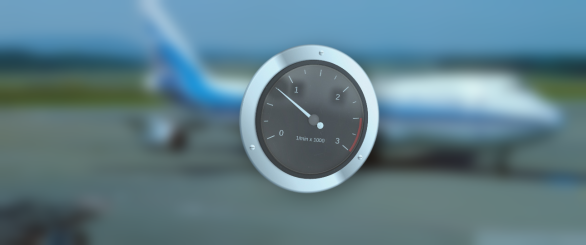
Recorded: 750 rpm
